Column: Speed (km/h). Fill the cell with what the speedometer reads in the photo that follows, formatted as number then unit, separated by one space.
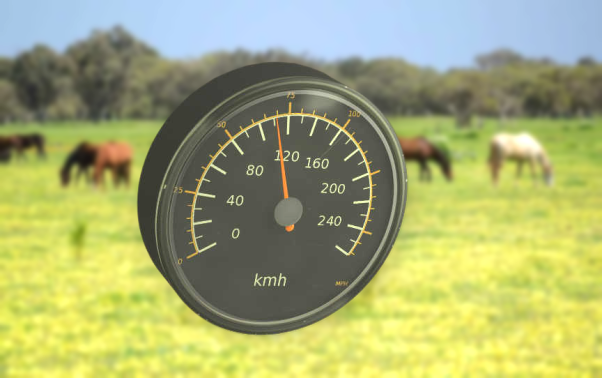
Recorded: 110 km/h
